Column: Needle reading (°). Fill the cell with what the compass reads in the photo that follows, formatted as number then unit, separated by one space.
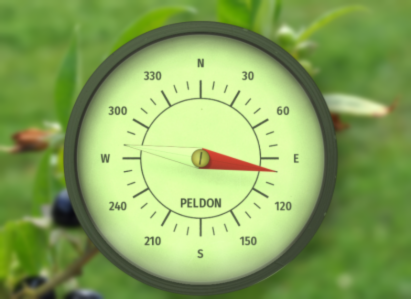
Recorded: 100 °
